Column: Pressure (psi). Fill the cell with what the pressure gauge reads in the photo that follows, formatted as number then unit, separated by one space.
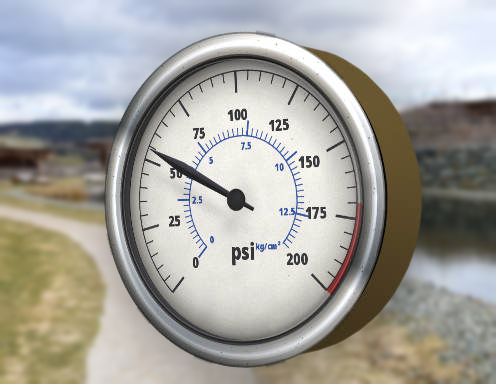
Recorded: 55 psi
